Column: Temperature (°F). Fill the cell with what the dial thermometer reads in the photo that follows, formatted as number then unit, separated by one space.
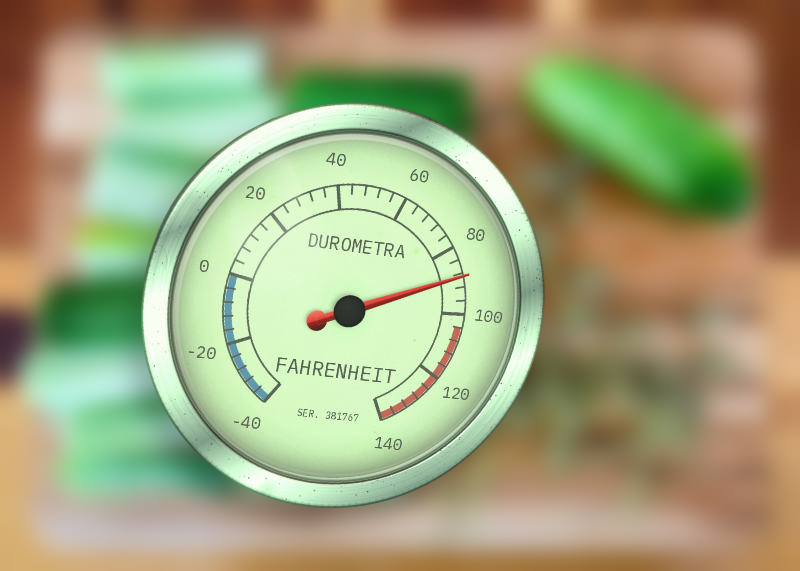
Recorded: 88 °F
